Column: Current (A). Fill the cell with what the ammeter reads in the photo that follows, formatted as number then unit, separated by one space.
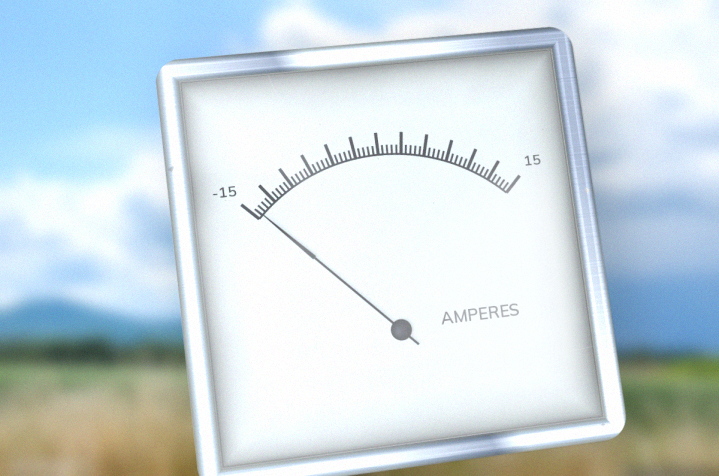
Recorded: -14.5 A
